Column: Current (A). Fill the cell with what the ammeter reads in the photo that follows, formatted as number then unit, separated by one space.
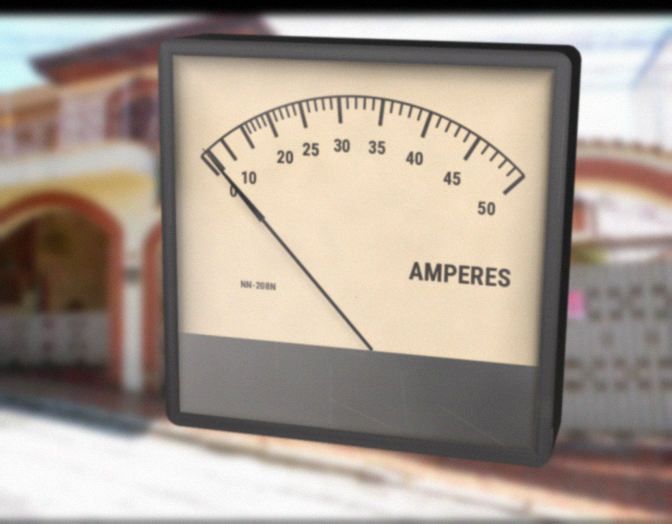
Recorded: 5 A
